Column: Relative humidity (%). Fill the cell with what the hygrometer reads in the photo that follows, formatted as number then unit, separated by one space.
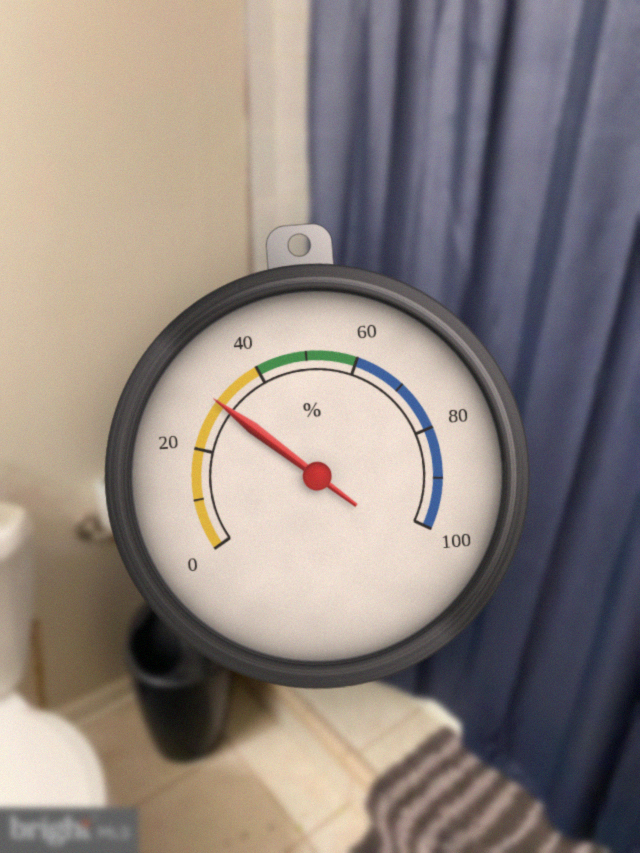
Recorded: 30 %
